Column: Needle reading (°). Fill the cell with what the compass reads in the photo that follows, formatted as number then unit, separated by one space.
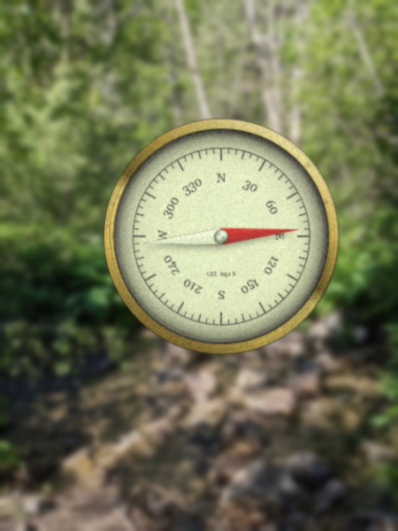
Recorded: 85 °
